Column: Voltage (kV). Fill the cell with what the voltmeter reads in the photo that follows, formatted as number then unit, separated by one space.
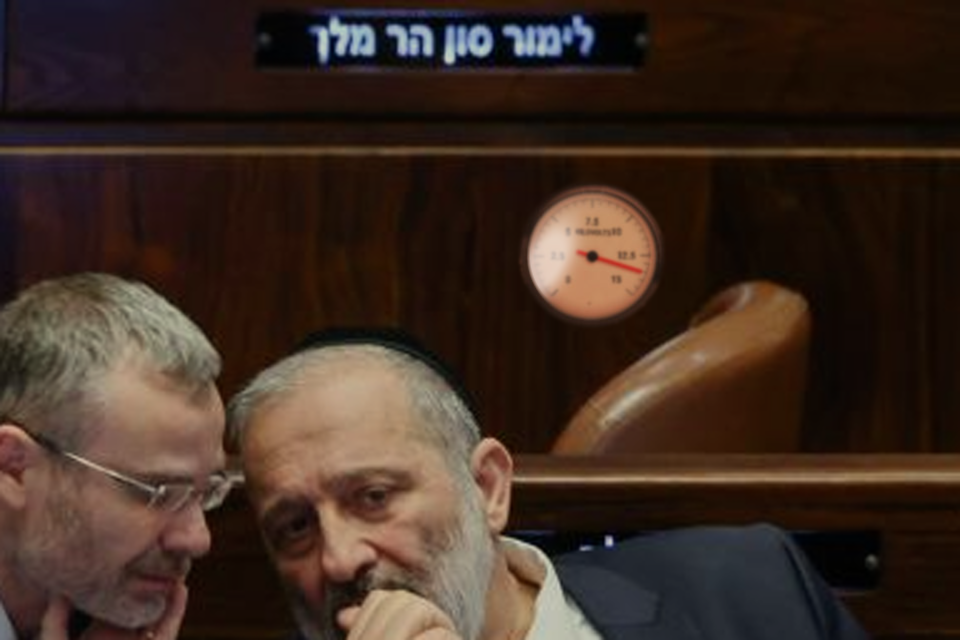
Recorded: 13.5 kV
